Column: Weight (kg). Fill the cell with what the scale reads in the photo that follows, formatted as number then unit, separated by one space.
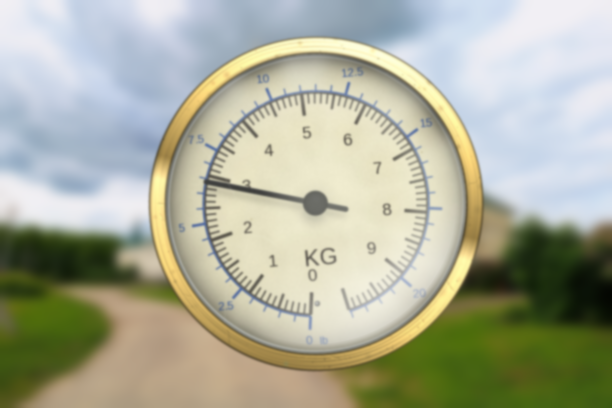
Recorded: 2.9 kg
